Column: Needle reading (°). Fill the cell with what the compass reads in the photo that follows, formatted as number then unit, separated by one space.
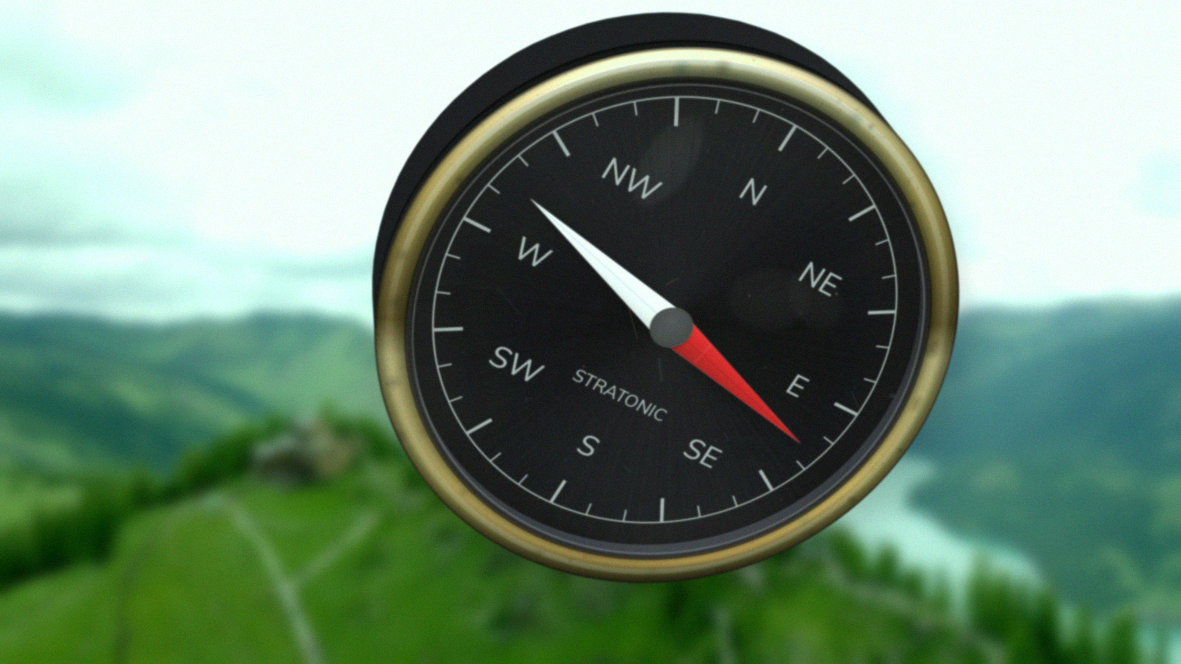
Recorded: 105 °
